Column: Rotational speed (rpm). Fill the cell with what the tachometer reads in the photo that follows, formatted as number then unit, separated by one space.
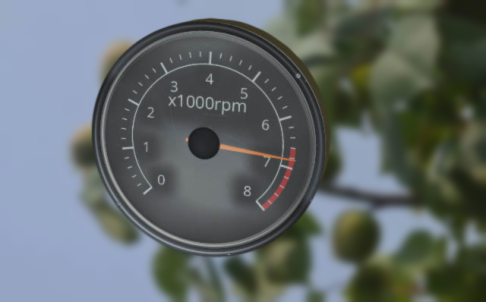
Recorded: 6800 rpm
